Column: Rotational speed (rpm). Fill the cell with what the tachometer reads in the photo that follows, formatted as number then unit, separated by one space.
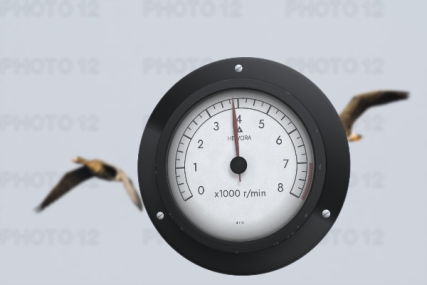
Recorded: 3875 rpm
